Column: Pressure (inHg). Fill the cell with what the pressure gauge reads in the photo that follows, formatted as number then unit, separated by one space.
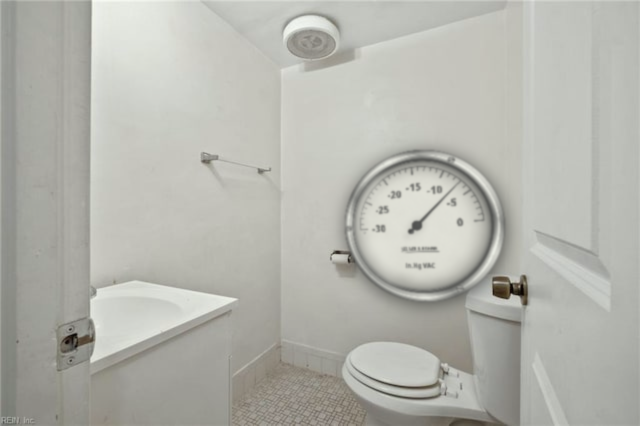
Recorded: -7 inHg
